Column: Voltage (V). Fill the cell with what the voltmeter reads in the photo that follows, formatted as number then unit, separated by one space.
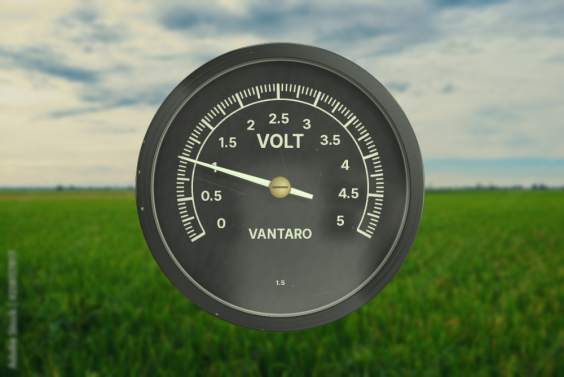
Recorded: 1 V
